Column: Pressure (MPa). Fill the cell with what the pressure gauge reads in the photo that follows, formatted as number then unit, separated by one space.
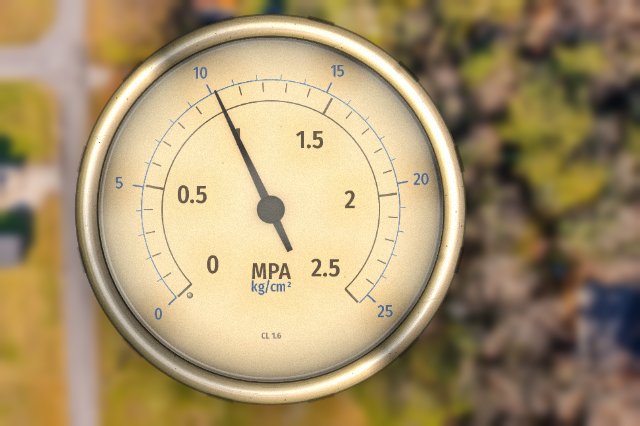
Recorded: 1 MPa
